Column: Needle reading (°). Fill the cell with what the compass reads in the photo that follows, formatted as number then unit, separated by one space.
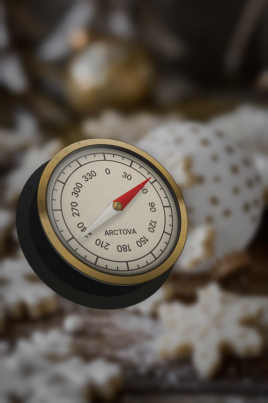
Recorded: 55 °
